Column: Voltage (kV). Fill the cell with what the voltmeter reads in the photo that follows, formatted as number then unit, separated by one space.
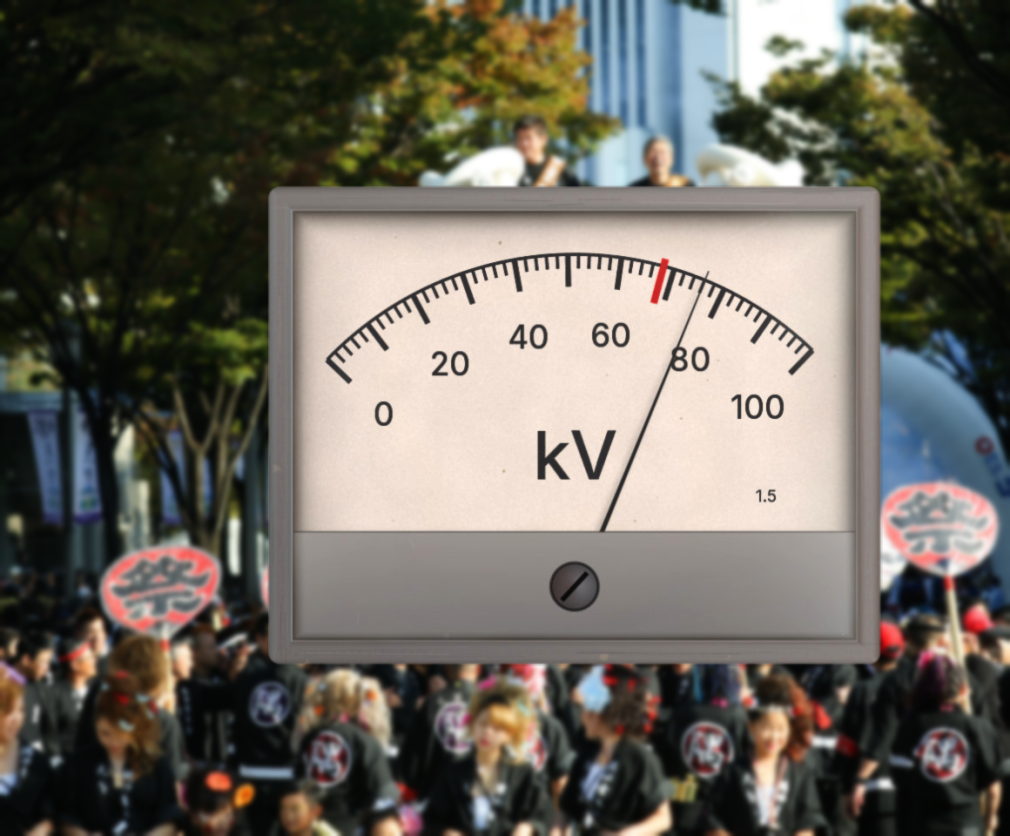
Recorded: 76 kV
